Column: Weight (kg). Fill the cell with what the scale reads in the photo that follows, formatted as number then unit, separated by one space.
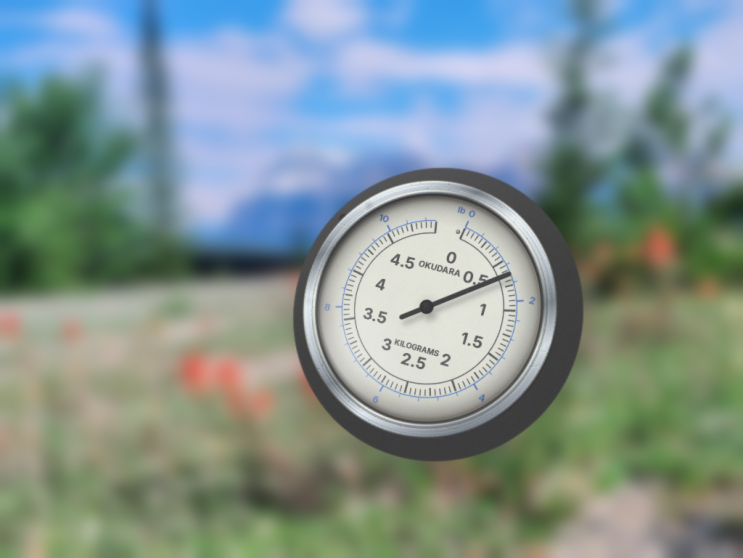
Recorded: 0.65 kg
